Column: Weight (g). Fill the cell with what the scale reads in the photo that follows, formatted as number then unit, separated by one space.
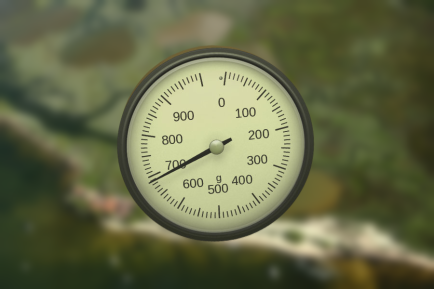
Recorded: 690 g
